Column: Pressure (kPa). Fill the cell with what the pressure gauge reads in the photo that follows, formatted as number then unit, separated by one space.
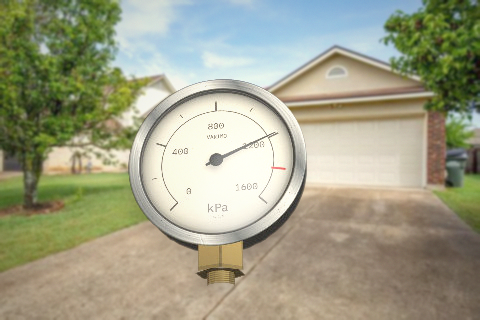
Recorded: 1200 kPa
